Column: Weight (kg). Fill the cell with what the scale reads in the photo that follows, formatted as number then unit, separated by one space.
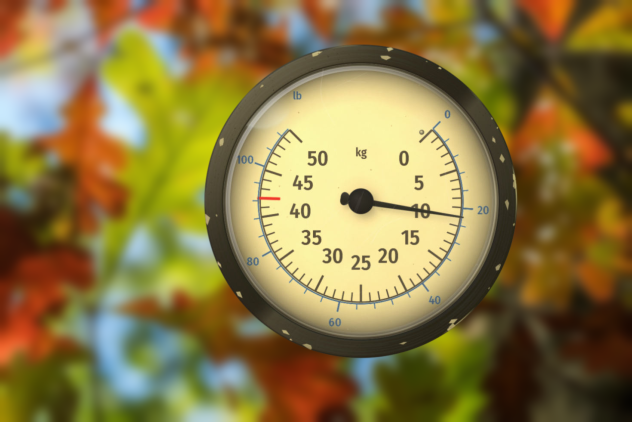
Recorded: 10 kg
